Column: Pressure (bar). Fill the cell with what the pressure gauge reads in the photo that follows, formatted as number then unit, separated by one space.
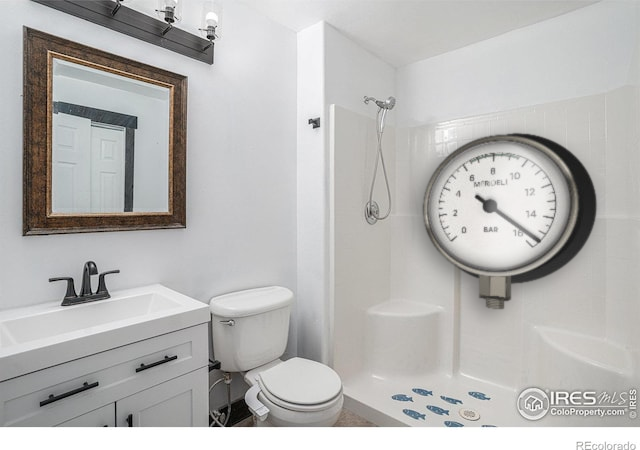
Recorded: 15.5 bar
